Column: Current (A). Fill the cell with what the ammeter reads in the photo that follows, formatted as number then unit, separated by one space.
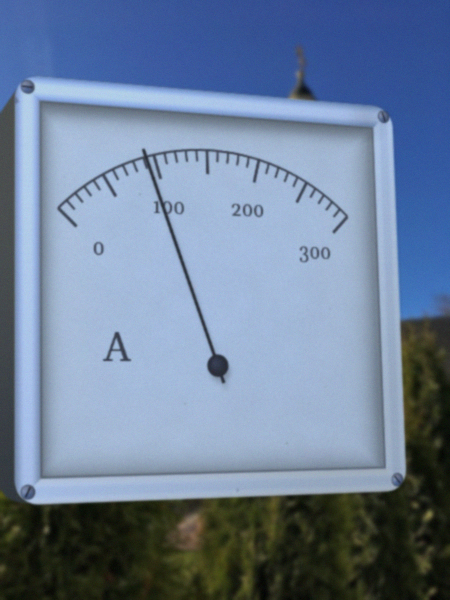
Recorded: 90 A
